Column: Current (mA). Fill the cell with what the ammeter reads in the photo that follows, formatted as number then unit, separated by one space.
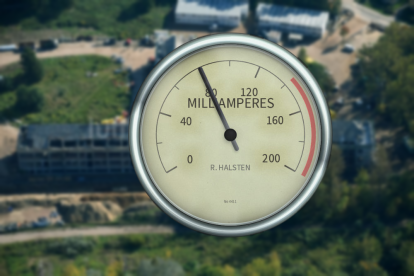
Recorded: 80 mA
